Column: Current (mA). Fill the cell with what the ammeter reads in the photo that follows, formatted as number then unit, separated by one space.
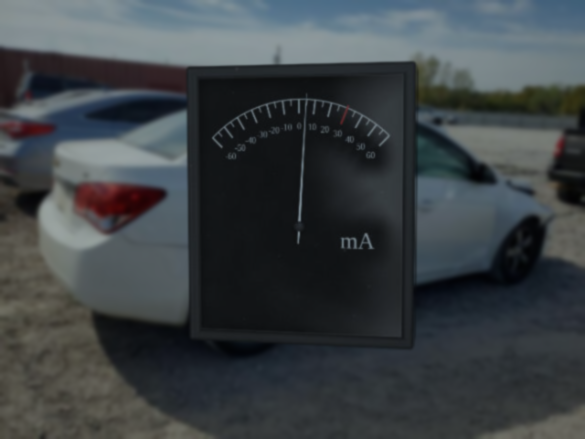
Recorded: 5 mA
